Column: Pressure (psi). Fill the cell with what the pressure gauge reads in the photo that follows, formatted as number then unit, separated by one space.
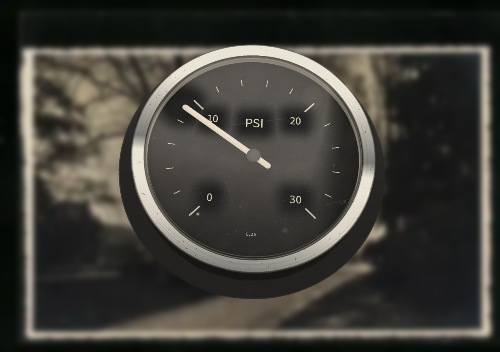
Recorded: 9 psi
